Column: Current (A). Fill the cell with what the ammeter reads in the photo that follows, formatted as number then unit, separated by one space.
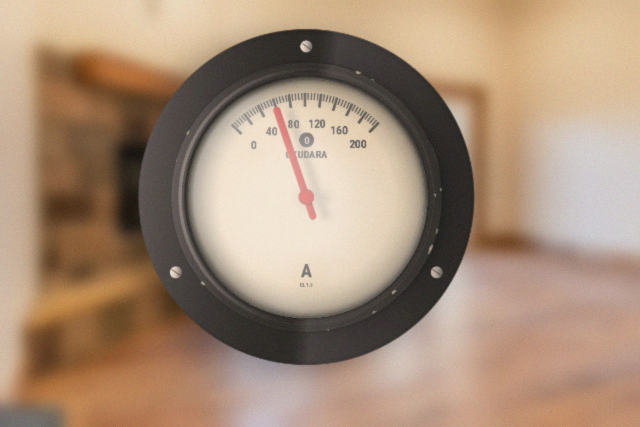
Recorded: 60 A
